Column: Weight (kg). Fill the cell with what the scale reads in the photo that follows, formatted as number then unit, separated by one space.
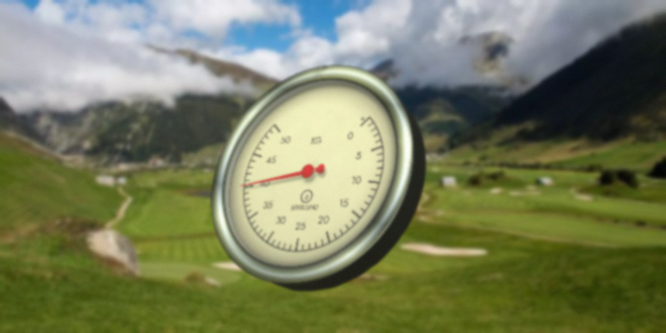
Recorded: 40 kg
